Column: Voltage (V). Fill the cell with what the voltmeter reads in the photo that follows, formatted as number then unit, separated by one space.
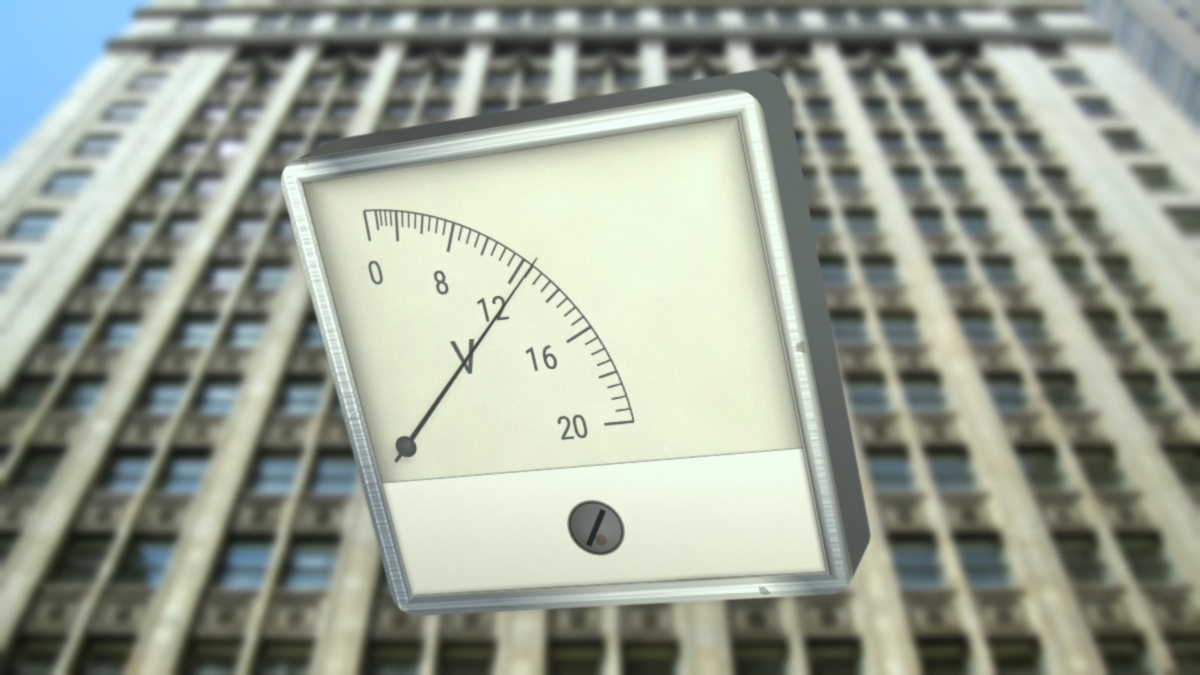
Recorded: 12.5 V
